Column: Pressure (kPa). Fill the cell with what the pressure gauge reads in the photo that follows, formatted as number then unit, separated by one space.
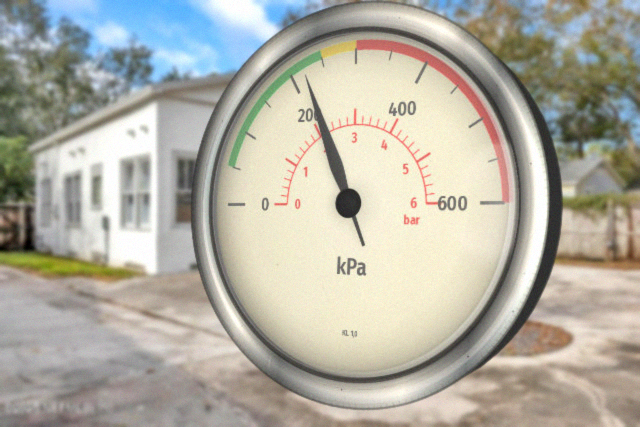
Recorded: 225 kPa
